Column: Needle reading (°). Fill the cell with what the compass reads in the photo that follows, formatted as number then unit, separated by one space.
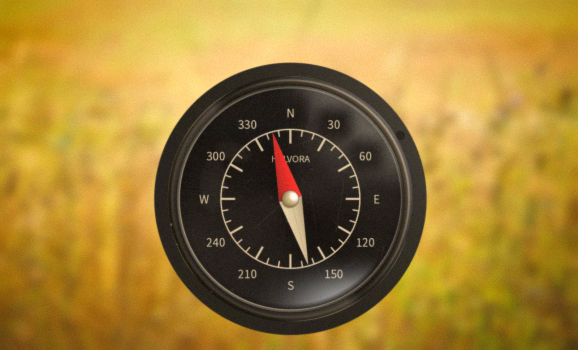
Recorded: 345 °
